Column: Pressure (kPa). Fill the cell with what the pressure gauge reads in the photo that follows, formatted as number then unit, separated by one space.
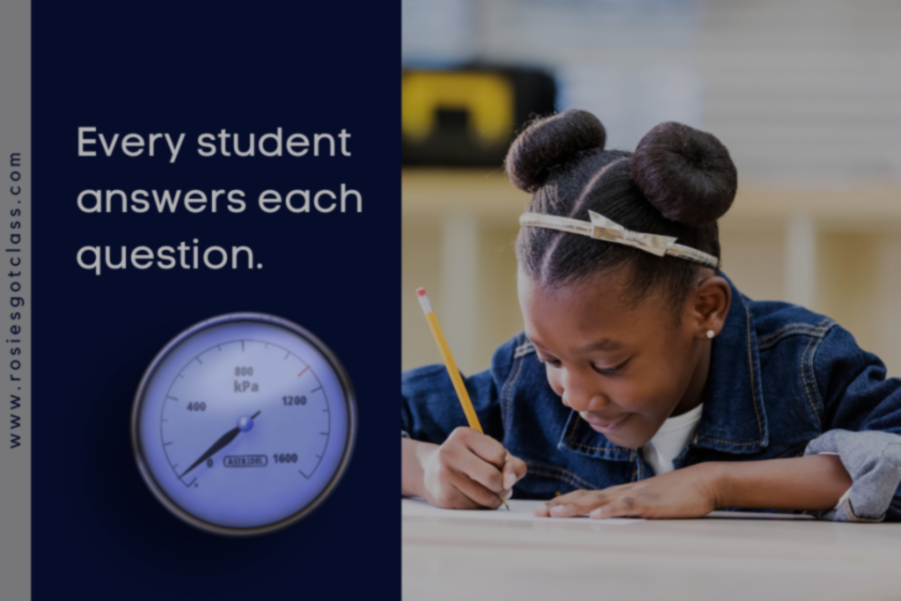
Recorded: 50 kPa
